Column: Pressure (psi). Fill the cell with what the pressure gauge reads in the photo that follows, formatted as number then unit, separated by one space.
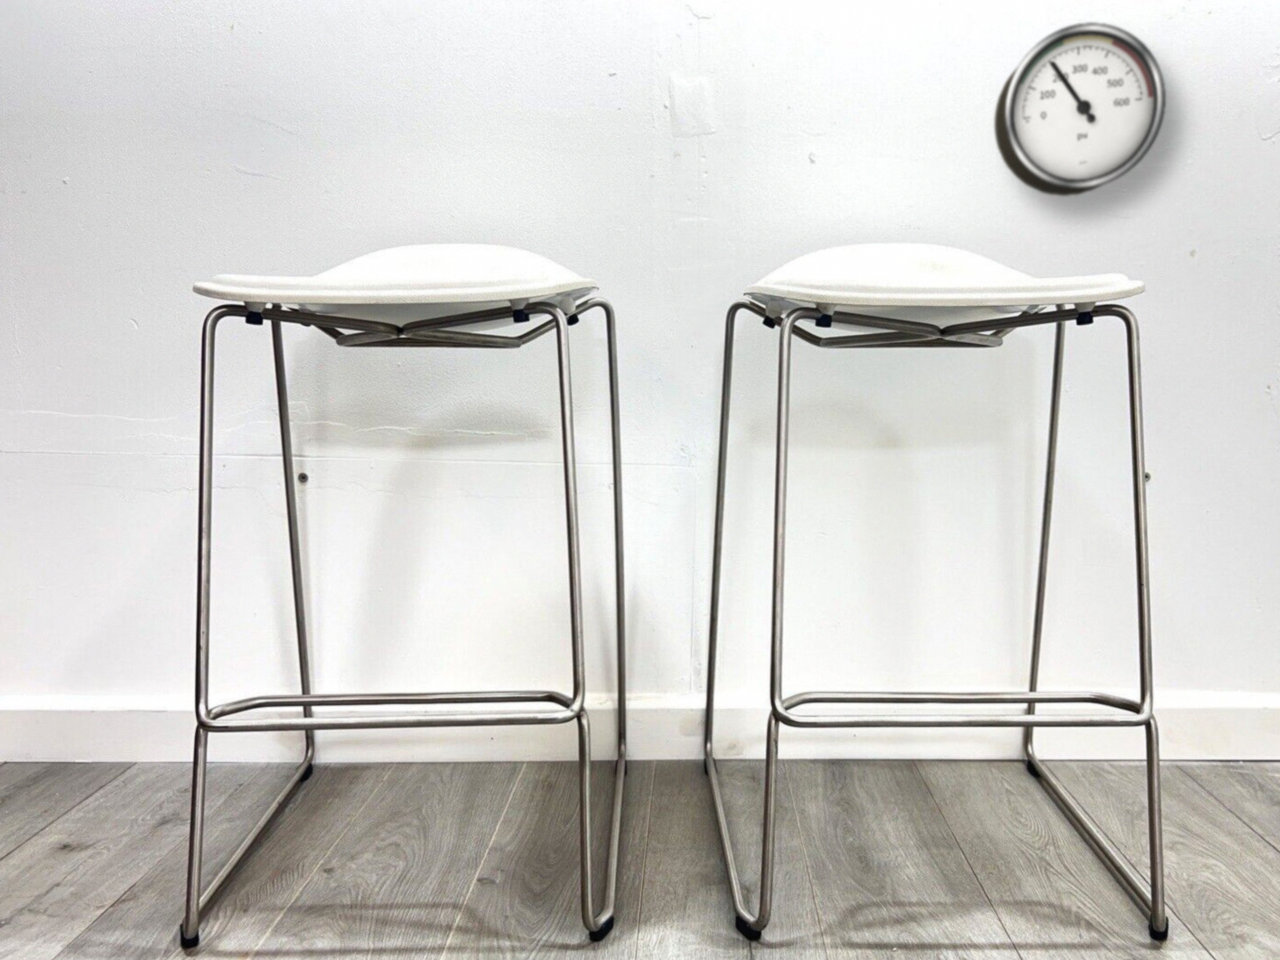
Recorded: 200 psi
